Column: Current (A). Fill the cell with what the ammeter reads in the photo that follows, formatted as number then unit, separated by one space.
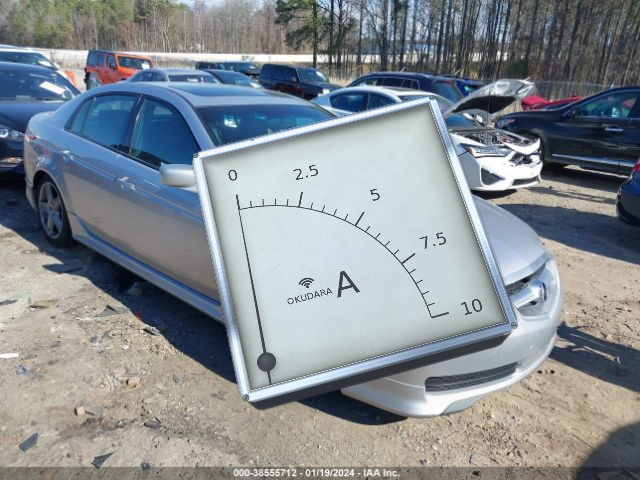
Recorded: 0 A
